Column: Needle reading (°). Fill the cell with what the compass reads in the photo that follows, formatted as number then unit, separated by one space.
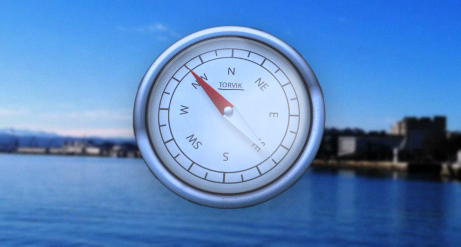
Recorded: 315 °
